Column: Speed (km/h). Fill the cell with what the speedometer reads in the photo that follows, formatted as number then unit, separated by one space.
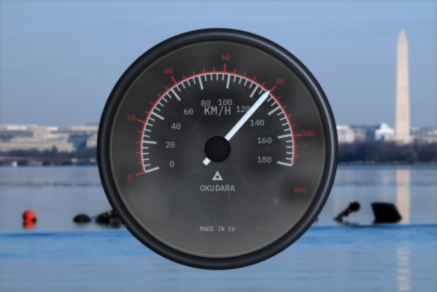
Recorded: 128 km/h
